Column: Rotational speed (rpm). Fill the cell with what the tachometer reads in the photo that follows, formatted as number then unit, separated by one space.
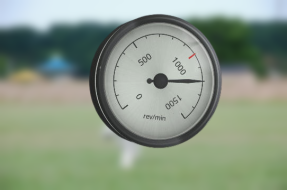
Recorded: 1200 rpm
